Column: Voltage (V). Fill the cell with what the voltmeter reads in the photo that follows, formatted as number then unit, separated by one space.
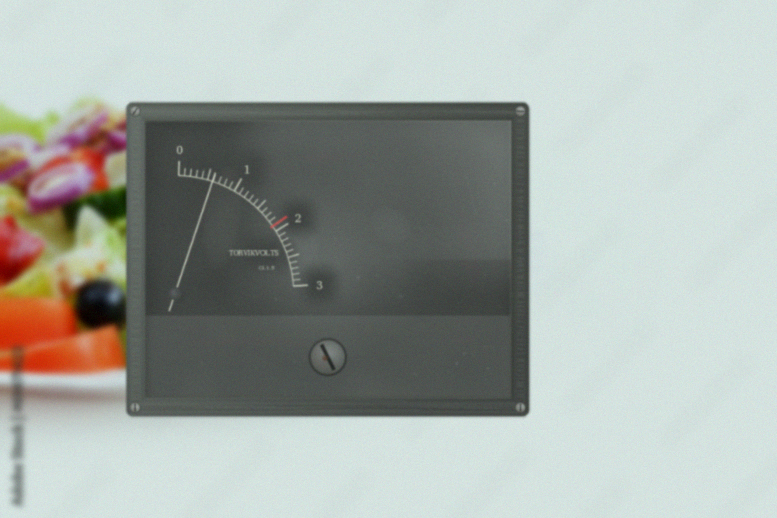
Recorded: 0.6 V
